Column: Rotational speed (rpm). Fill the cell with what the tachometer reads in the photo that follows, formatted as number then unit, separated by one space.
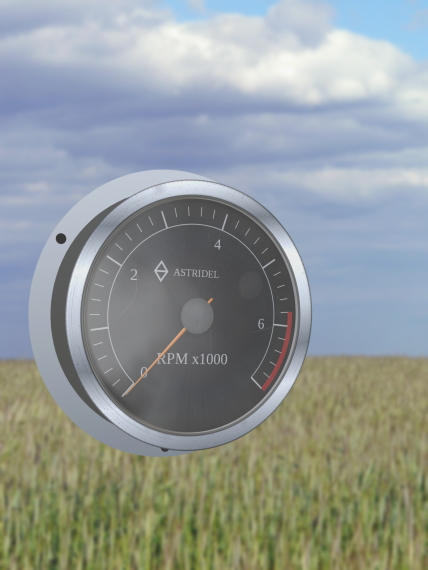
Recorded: 0 rpm
